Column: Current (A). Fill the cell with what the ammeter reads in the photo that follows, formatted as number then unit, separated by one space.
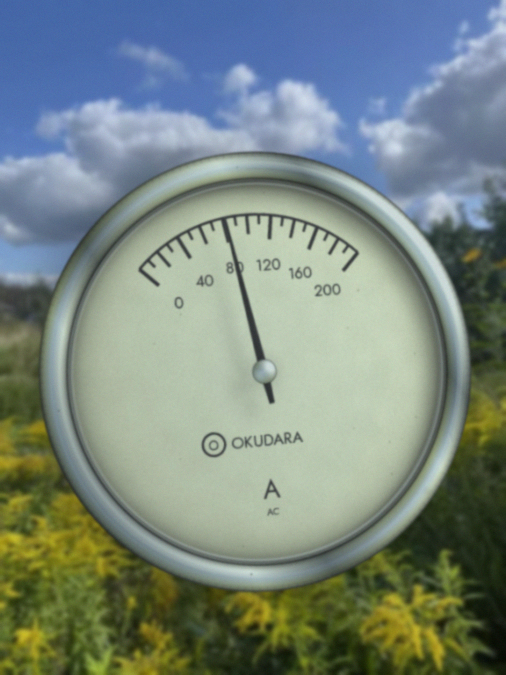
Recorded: 80 A
